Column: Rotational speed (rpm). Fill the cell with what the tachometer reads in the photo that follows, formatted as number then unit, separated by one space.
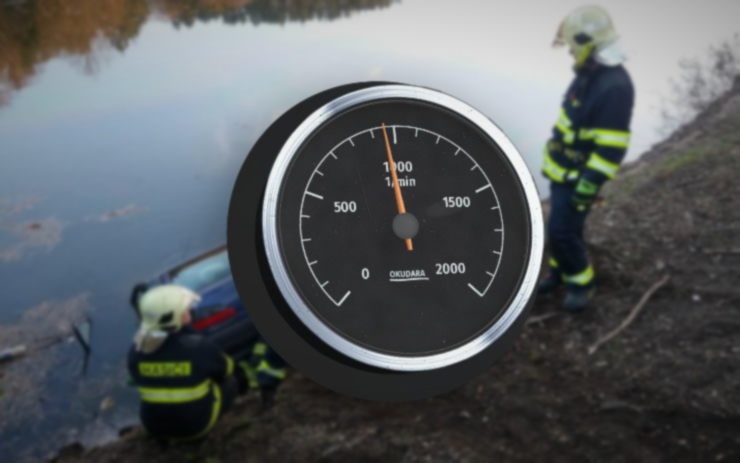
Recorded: 950 rpm
